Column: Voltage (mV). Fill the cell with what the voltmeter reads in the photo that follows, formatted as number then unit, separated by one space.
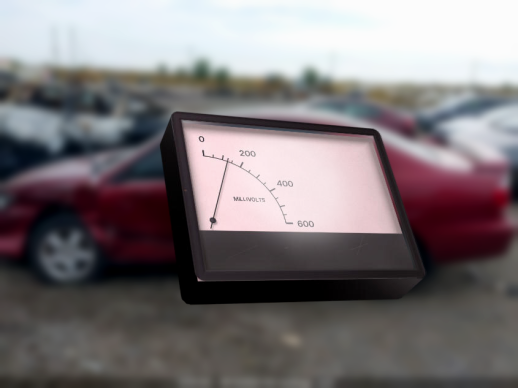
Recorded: 125 mV
